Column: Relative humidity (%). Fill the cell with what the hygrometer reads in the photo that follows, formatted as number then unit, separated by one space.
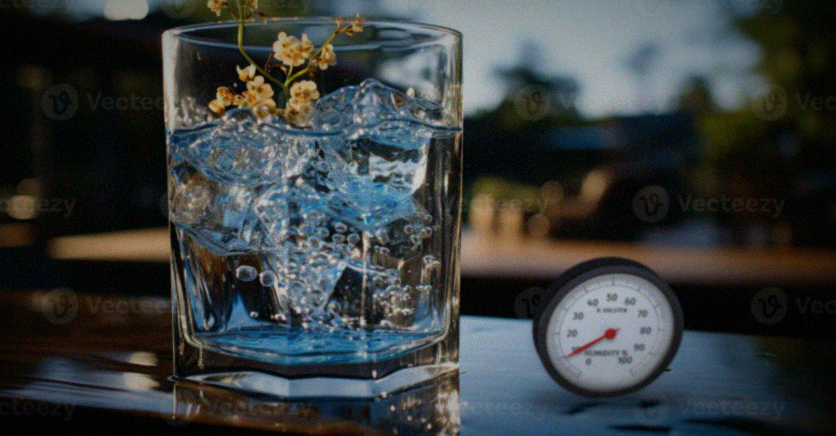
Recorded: 10 %
